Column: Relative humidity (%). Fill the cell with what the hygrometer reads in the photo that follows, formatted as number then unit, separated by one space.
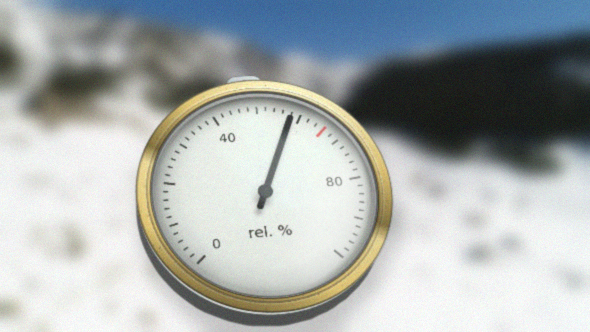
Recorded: 58 %
